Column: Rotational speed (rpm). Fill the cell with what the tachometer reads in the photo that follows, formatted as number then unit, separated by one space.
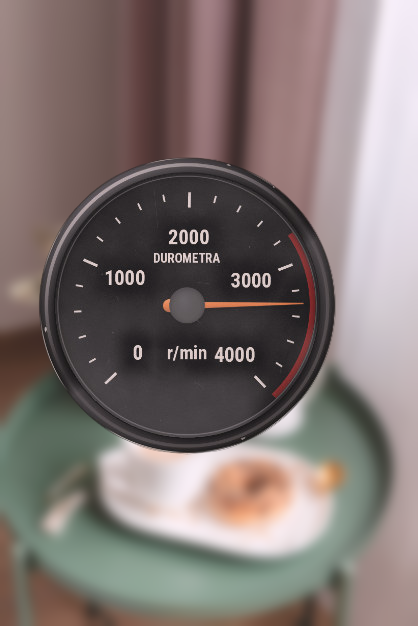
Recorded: 3300 rpm
